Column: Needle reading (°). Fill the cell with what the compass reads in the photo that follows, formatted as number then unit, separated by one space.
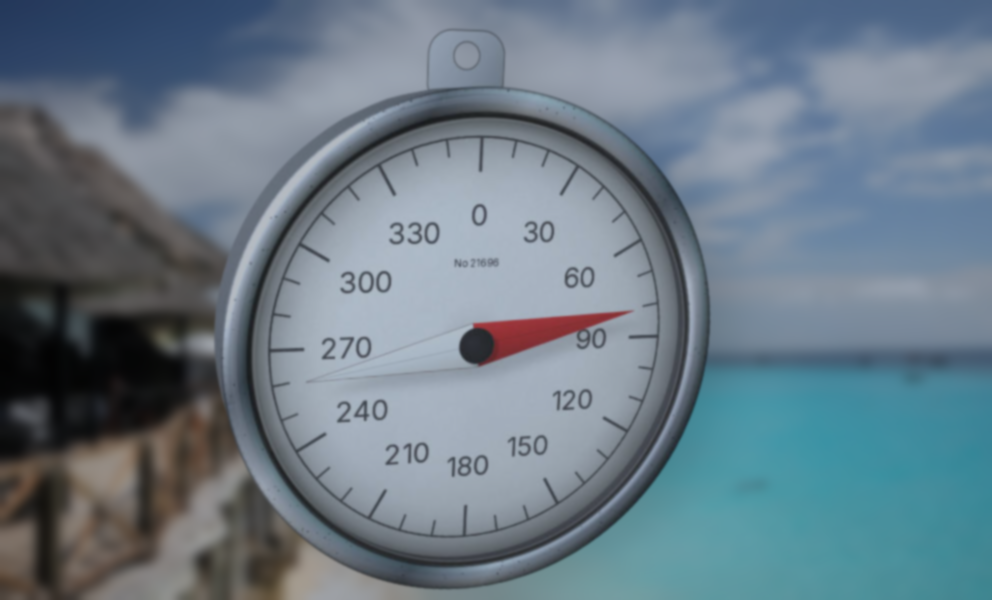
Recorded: 80 °
